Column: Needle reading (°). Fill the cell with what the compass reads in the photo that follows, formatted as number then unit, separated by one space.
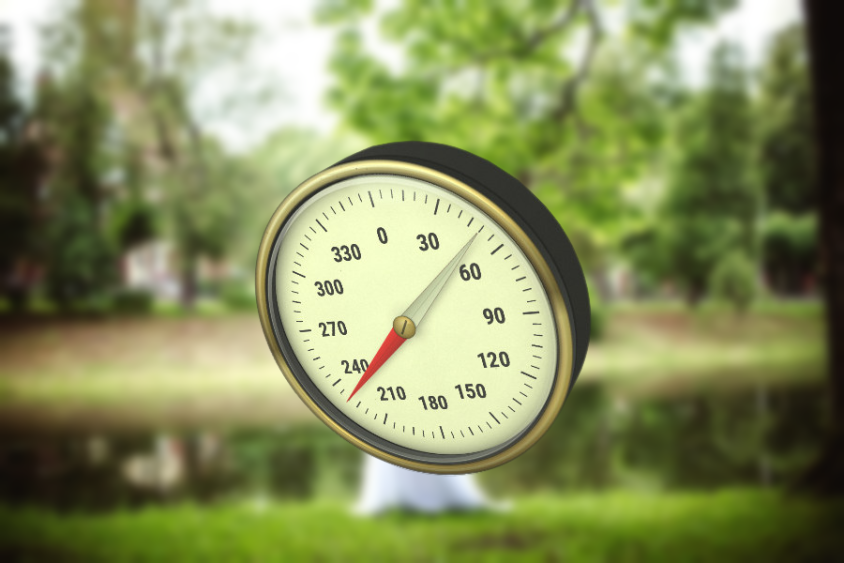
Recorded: 230 °
